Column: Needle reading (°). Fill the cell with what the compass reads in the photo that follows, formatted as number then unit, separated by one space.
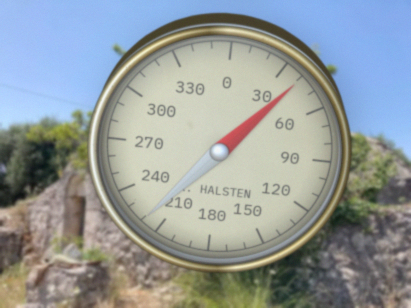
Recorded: 40 °
